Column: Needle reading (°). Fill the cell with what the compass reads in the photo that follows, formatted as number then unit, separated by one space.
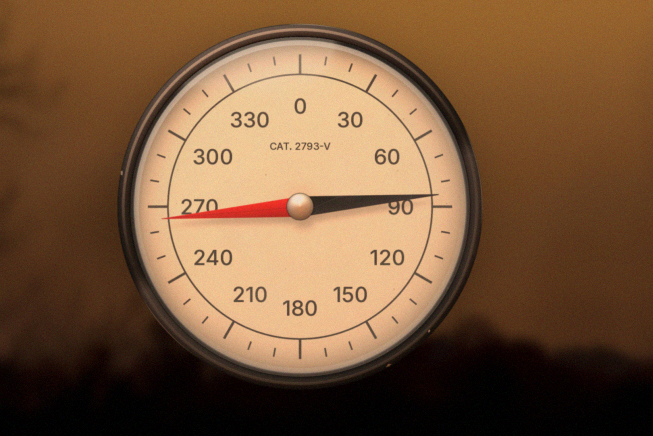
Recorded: 265 °
